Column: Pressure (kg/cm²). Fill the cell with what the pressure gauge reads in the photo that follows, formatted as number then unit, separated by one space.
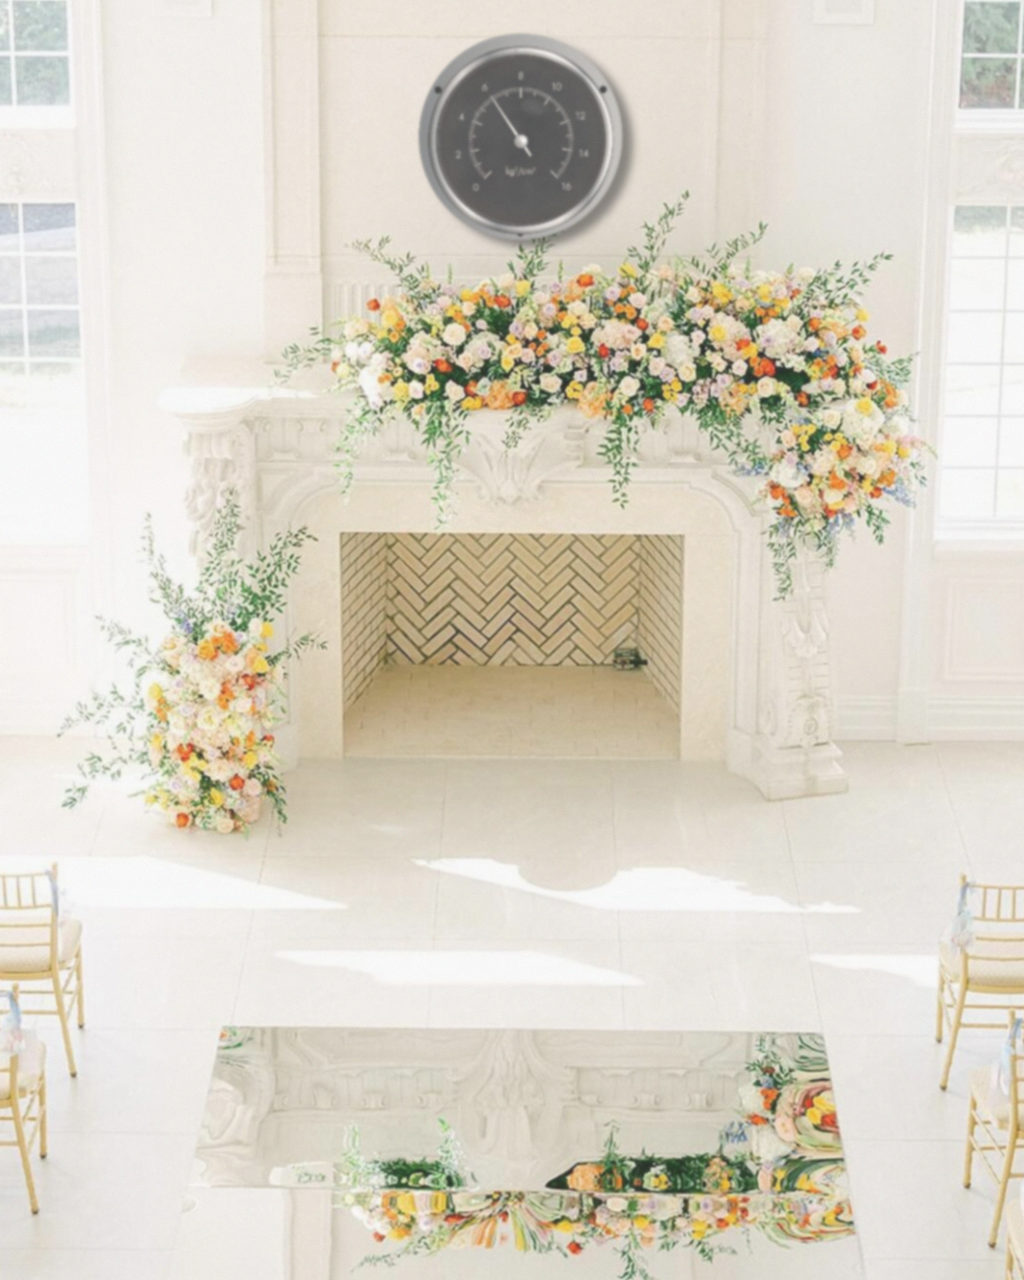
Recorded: 6 kg/cm²
